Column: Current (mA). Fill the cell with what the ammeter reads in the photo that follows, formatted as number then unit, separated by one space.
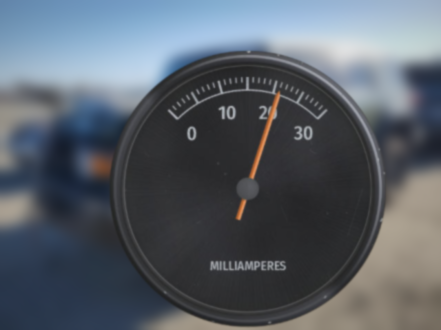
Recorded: 21 mA
